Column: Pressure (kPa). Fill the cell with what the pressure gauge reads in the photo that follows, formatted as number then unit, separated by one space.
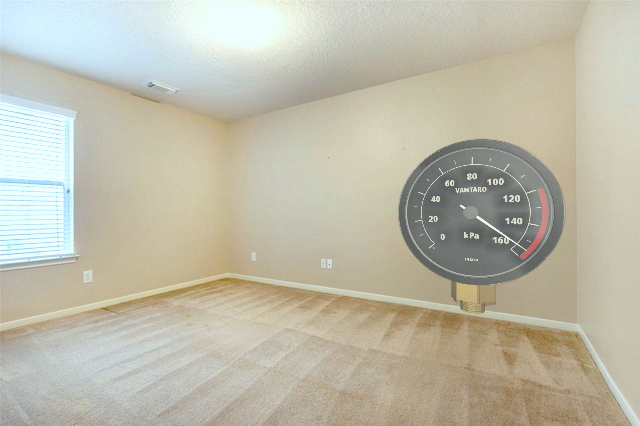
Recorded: 155 kPa
